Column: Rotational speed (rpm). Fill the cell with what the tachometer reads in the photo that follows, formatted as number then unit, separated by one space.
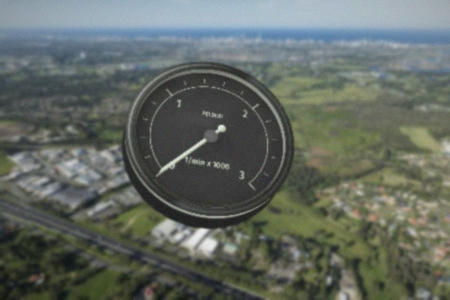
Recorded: 0 rpm
